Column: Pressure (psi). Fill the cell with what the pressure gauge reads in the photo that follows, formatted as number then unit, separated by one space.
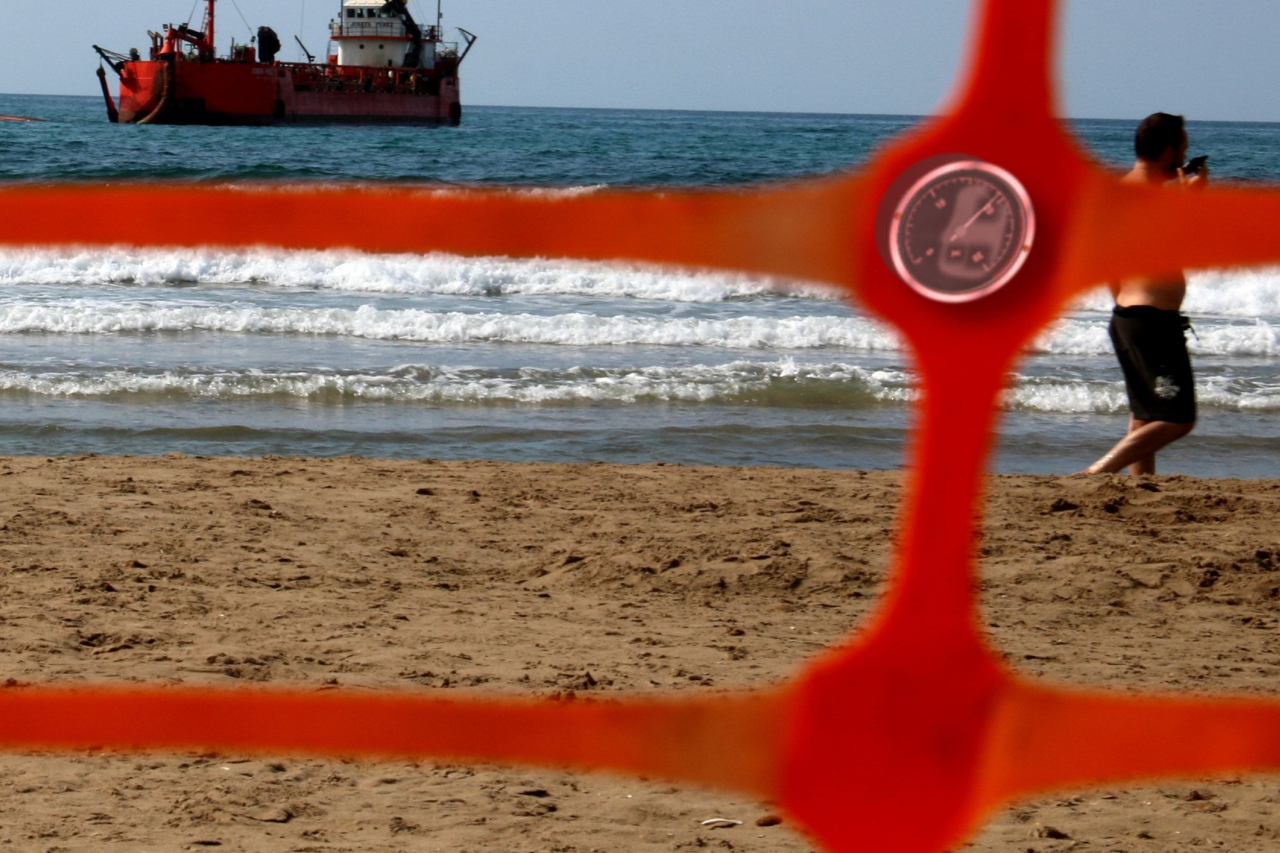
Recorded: 19 psi
